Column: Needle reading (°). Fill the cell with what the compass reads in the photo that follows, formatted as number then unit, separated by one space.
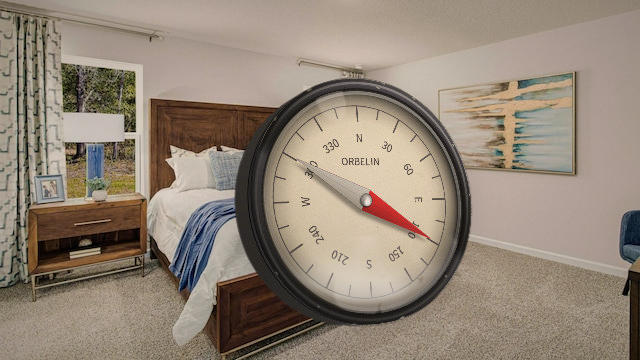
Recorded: 120 °
